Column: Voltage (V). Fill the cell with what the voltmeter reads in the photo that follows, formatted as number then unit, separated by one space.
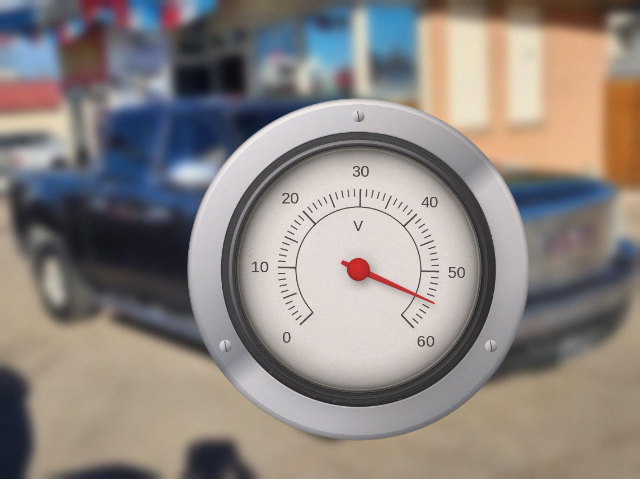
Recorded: 55 V
